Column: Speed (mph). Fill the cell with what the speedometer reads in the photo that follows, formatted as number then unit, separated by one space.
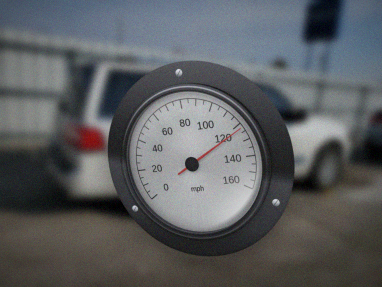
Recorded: 122.5 mph
